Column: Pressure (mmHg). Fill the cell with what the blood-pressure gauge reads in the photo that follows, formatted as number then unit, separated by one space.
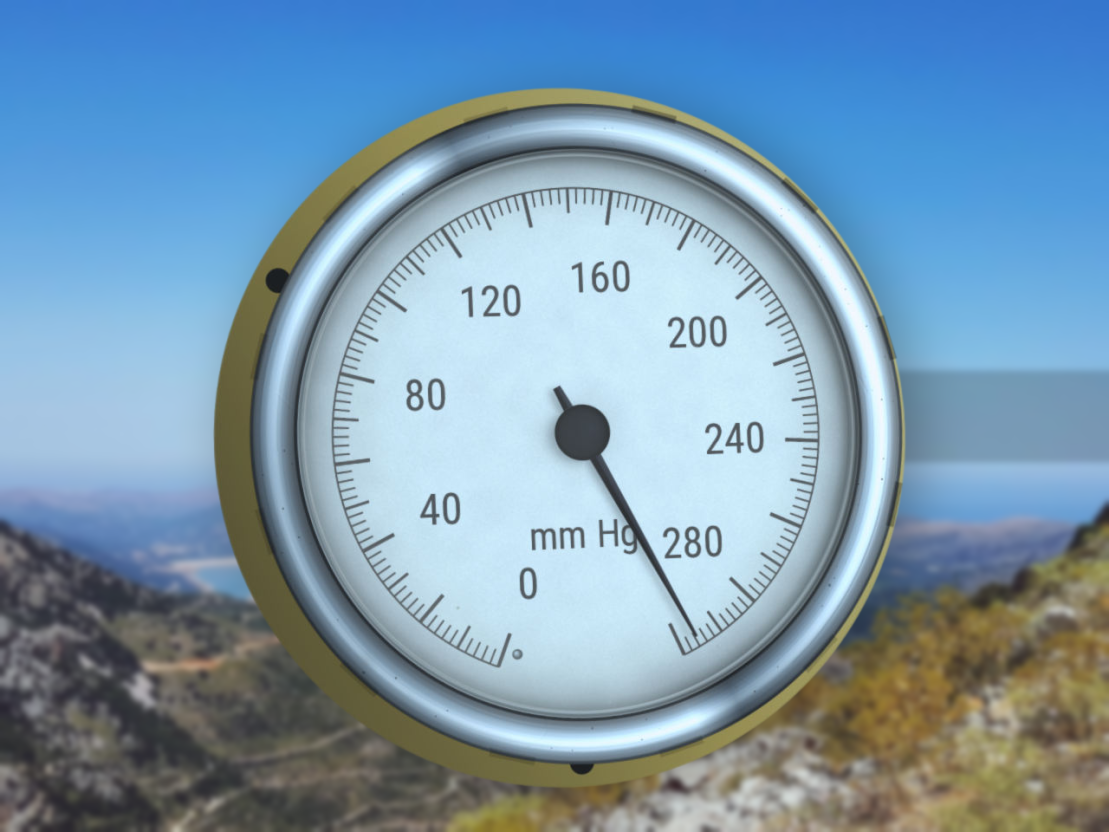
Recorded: 296 mmHg
